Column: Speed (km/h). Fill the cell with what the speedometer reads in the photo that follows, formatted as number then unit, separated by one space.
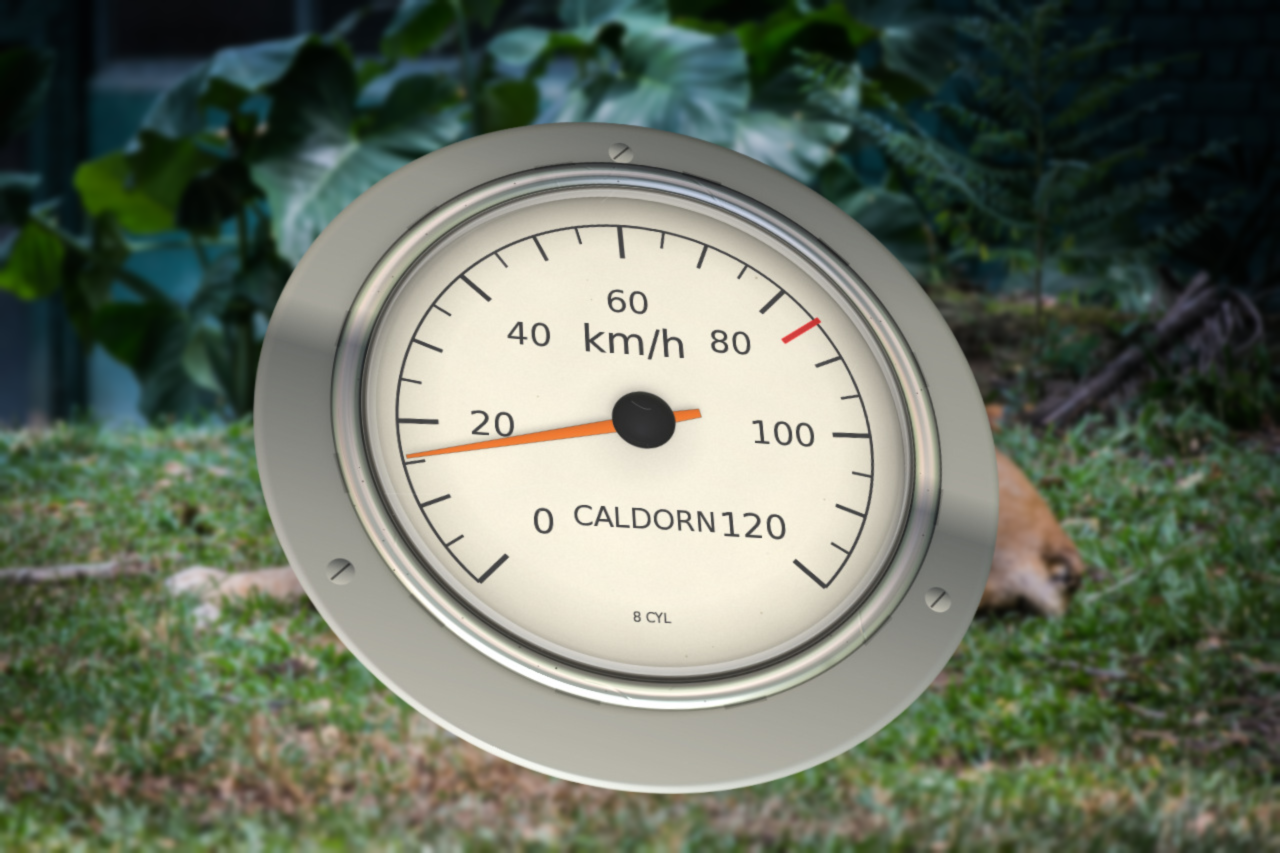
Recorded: 15 km/h
